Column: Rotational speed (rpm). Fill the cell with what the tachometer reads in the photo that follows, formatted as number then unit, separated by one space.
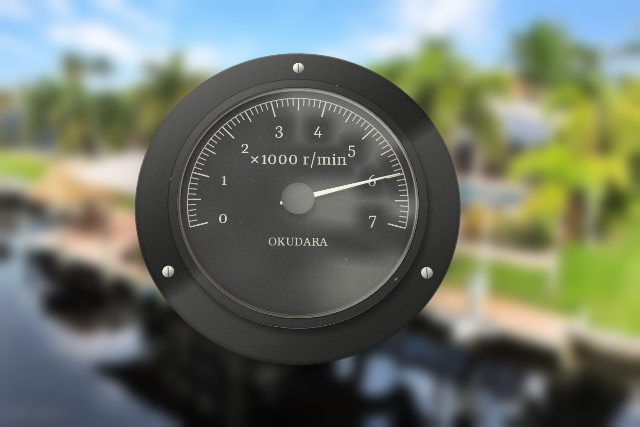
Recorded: 6000 rpm
